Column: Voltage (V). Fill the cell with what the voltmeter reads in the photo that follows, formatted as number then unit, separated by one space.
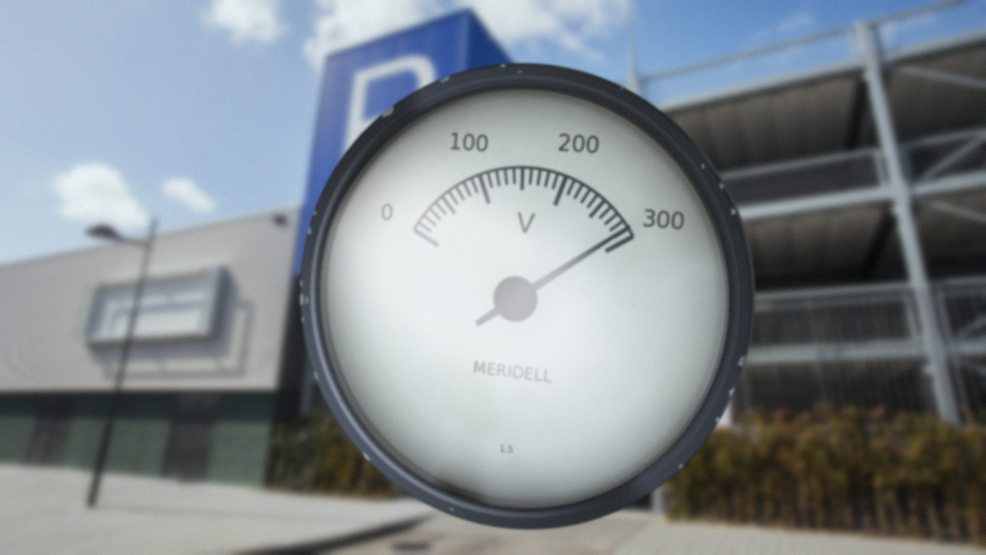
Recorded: 290 V
